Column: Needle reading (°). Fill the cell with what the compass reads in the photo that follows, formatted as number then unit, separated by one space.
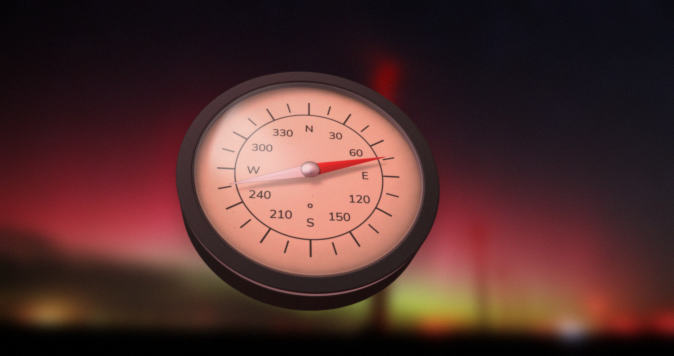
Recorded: 75 °
